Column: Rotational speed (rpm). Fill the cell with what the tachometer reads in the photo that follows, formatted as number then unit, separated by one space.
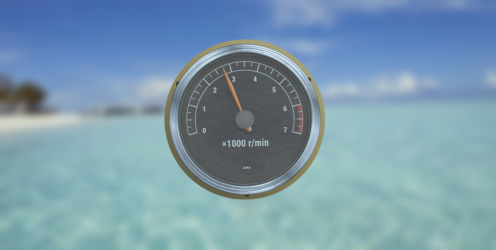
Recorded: 2750 rpm
